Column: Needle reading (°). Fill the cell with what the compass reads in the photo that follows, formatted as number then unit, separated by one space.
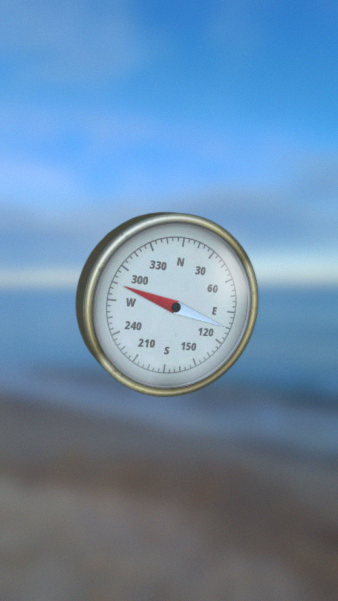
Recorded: 285 °
